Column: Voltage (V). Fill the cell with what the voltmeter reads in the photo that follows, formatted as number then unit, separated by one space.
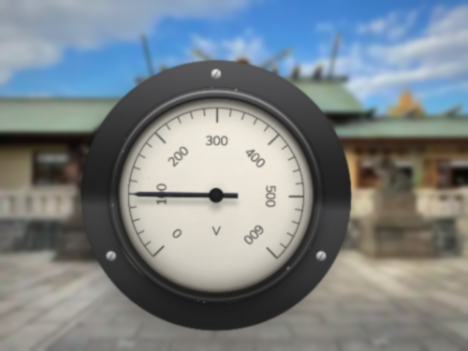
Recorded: 100 V
